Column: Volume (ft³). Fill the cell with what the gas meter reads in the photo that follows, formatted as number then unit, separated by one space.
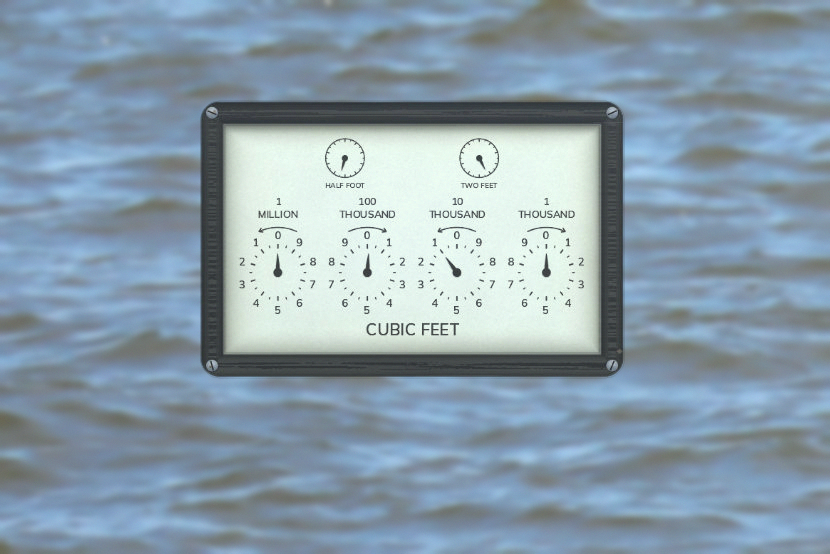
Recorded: 1000 ft³
